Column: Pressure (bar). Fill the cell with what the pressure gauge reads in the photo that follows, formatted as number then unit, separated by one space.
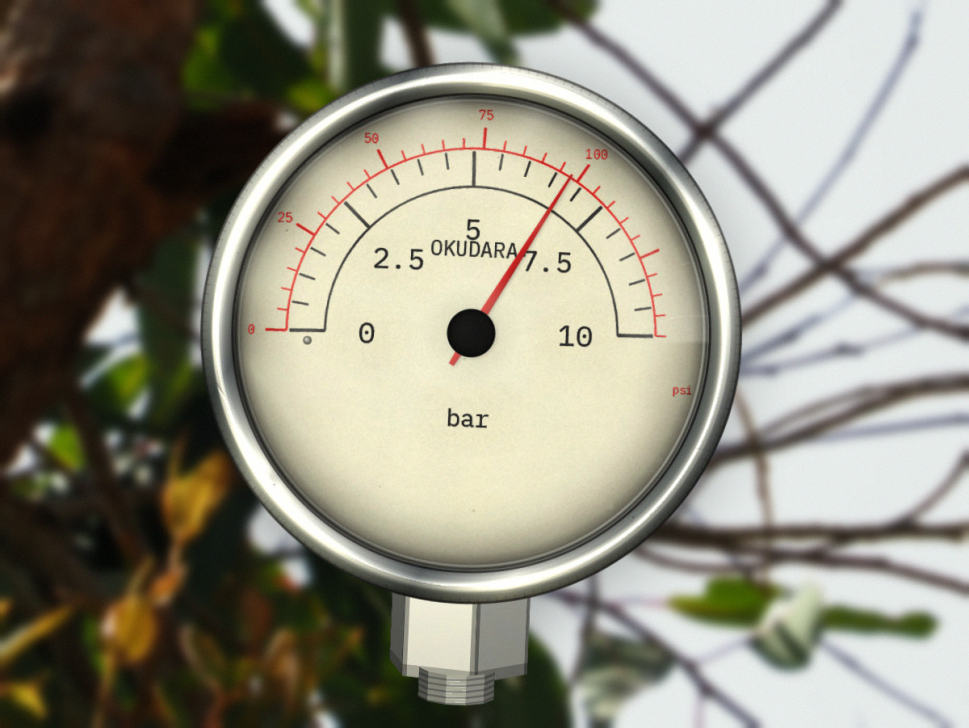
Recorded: 6.75 bar
